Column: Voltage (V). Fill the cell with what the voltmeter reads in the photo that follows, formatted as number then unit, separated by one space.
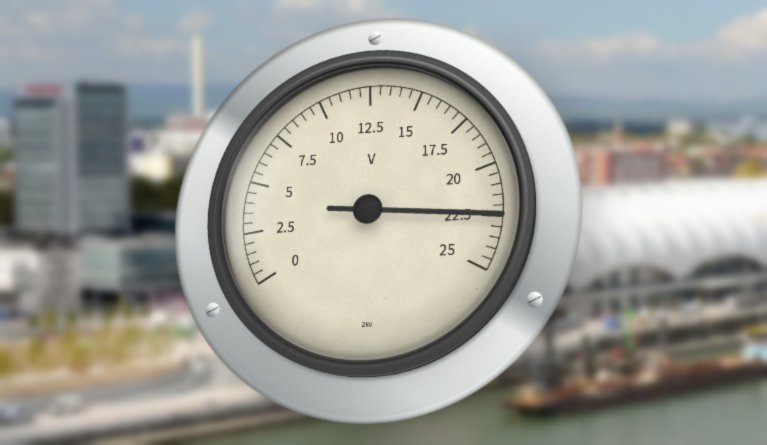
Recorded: 22.5 V
